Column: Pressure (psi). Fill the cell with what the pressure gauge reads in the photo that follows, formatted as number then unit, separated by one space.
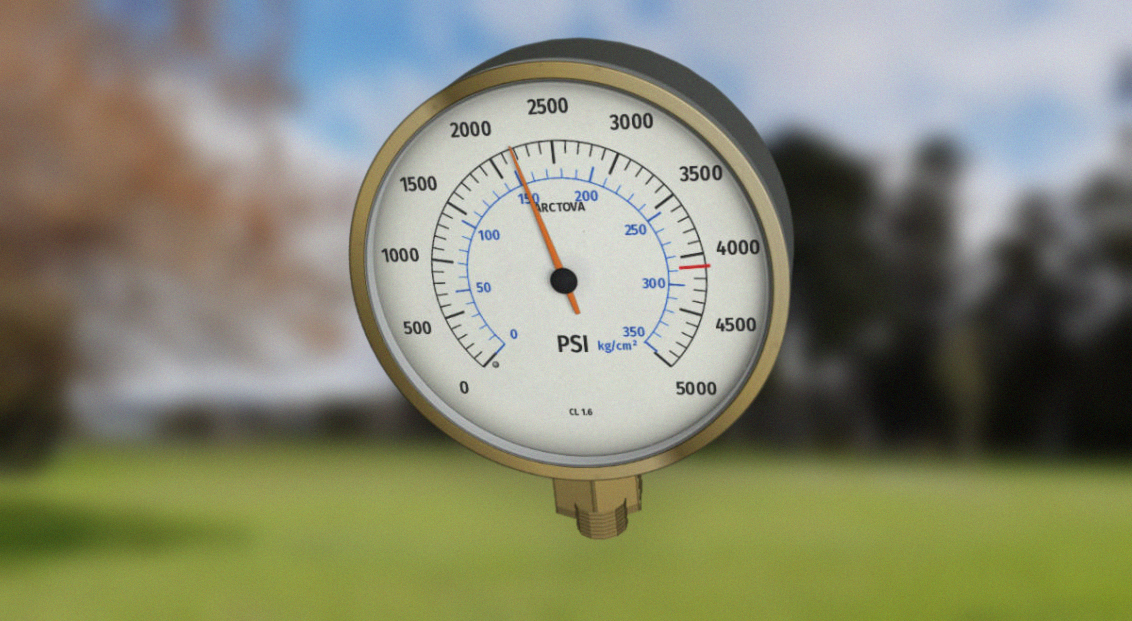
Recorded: 2200 psi
